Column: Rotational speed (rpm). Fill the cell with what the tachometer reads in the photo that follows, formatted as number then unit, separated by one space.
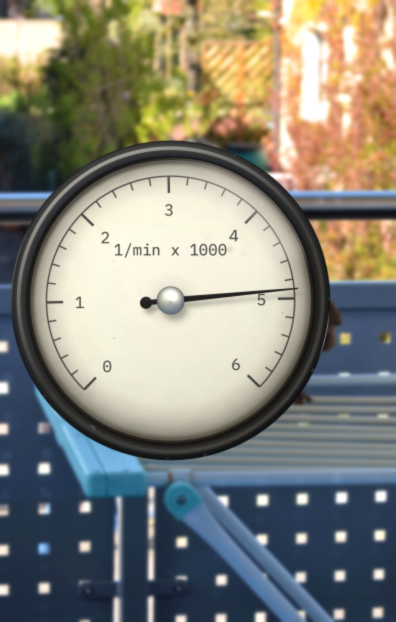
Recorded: 4900 rpm
